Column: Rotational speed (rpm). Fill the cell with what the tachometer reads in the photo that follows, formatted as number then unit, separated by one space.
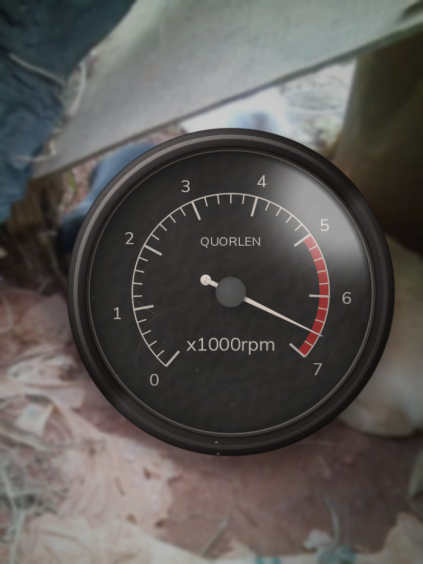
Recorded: 6600 rpm
